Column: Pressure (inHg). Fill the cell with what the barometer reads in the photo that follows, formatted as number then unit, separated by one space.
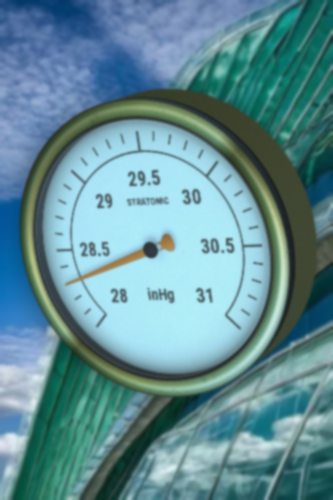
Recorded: 28.3 inHg
